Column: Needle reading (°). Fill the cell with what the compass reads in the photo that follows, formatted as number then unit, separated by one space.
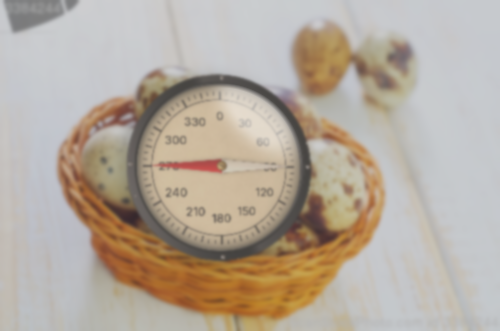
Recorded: 270 °
